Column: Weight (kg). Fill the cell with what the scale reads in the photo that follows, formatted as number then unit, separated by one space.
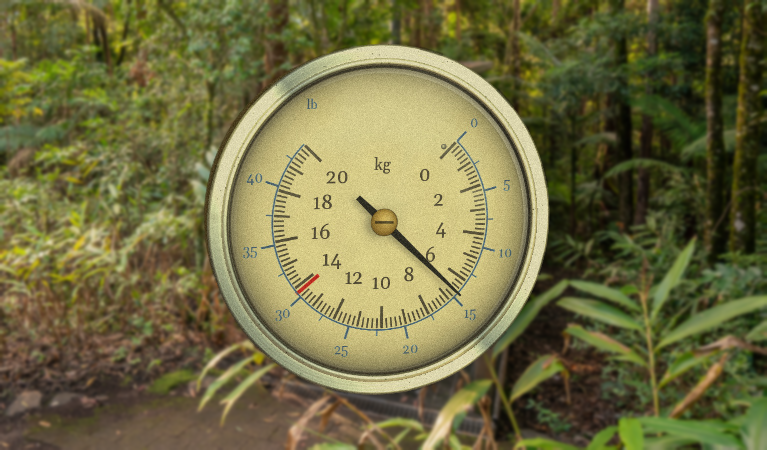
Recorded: 6.6 kg
